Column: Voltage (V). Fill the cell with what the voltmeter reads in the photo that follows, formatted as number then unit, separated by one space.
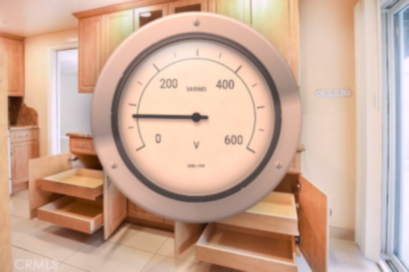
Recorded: 75 V
